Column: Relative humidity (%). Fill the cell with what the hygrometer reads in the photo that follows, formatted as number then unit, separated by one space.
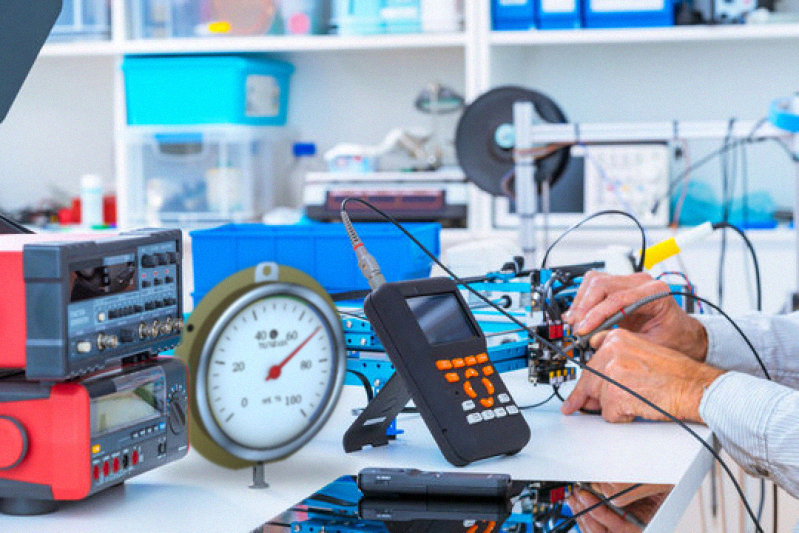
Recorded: 68 %
